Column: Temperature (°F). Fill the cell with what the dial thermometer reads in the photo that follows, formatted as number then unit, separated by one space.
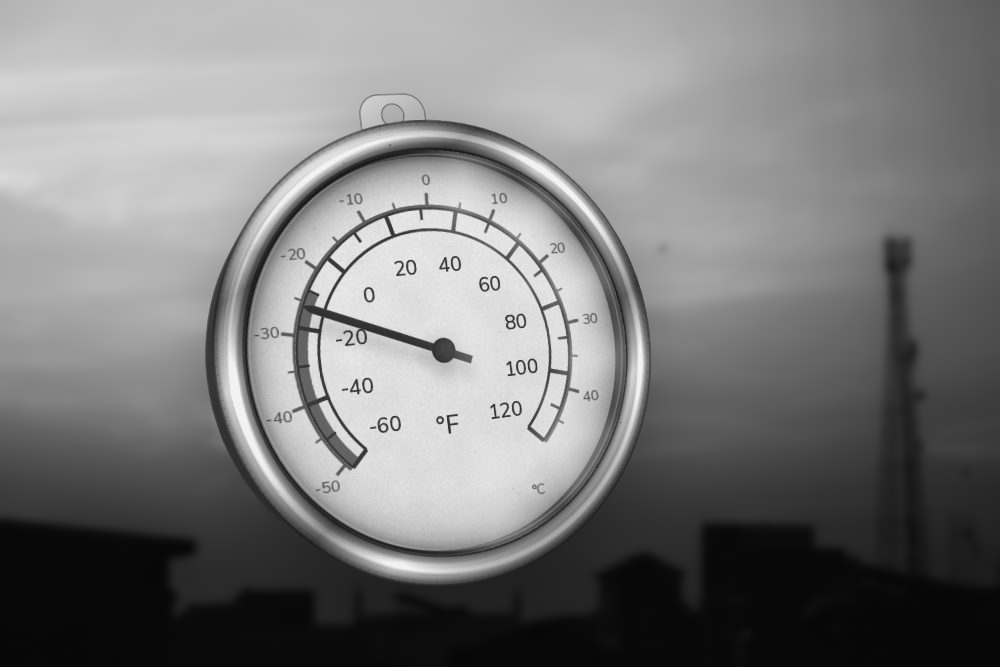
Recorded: -15 °F
